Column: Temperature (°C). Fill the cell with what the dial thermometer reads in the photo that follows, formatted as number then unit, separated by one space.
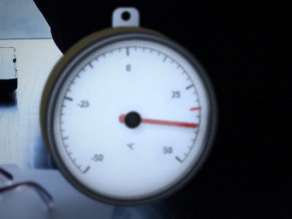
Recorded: 37.5 °C
